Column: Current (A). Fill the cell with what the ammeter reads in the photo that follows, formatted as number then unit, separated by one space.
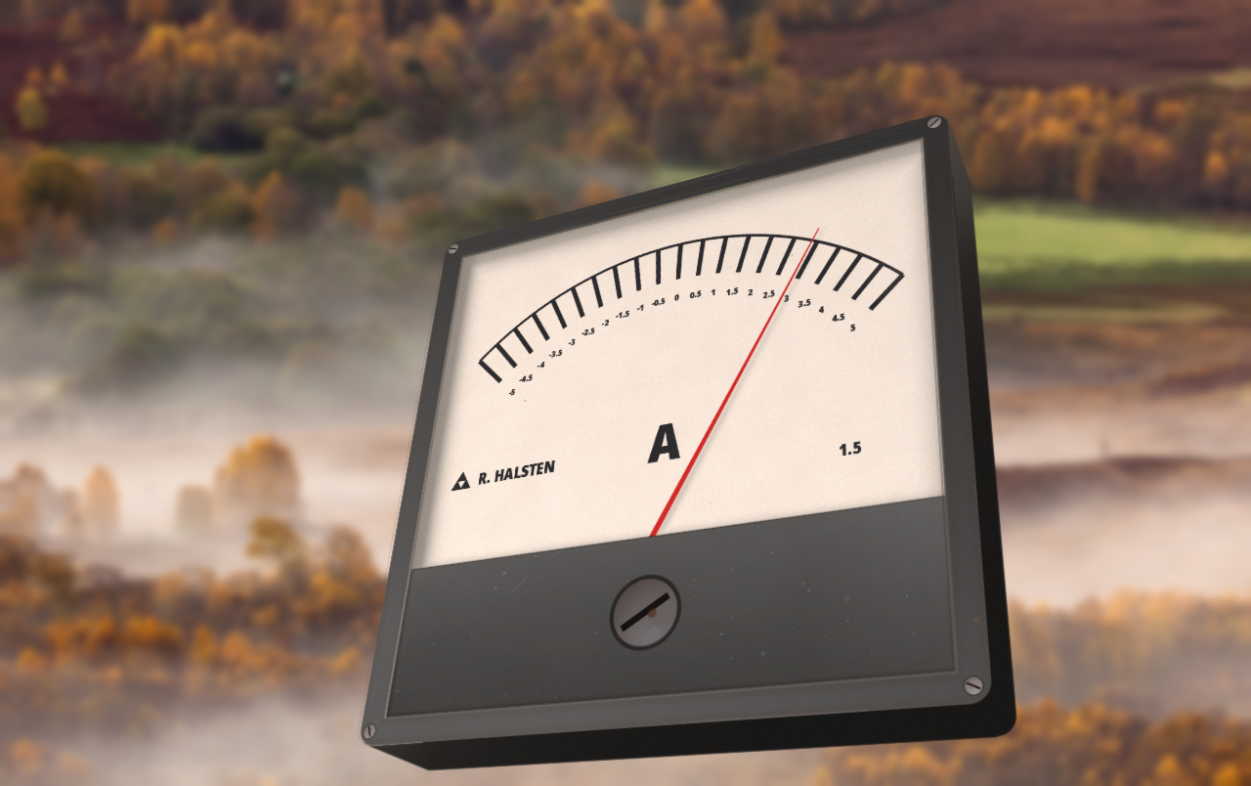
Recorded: 3 A
